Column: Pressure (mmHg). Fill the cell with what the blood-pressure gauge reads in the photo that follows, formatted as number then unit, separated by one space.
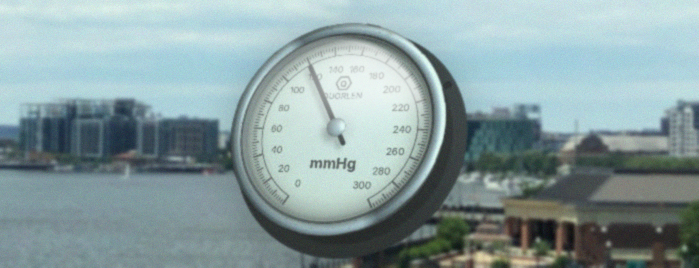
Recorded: 120 mmHg
